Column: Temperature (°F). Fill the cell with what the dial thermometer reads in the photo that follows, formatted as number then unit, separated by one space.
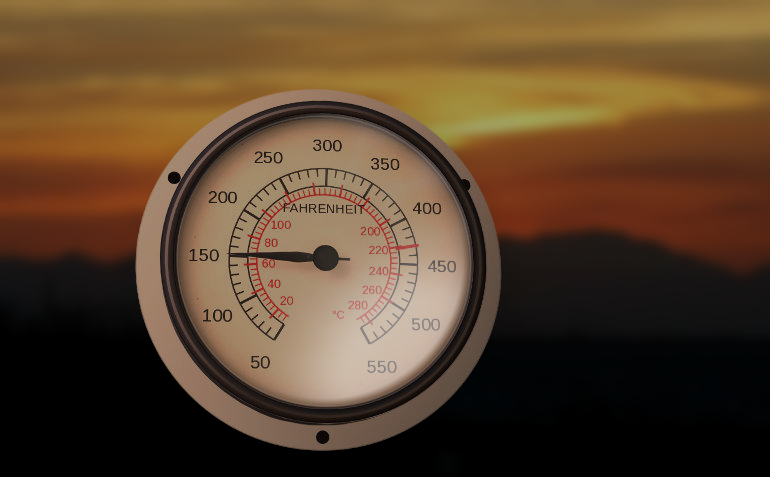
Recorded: 150 °F
